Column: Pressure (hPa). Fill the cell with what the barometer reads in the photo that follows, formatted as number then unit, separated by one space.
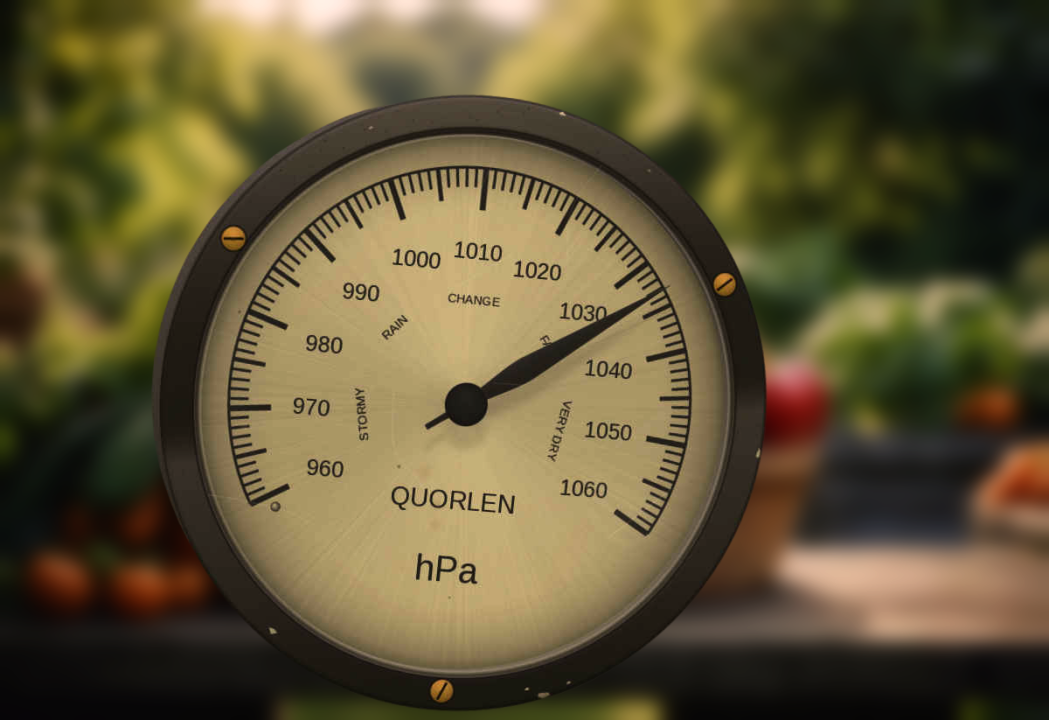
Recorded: 1033 hPa
